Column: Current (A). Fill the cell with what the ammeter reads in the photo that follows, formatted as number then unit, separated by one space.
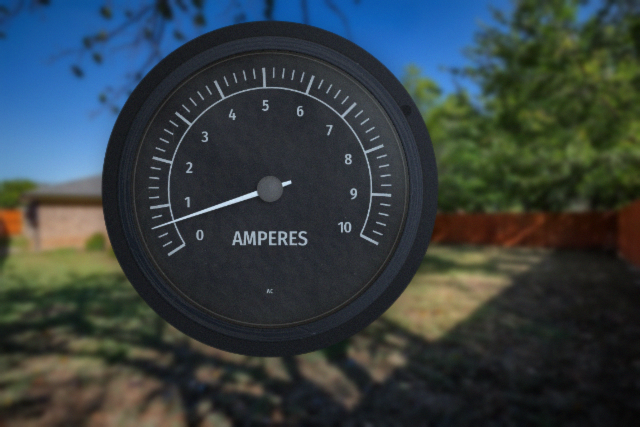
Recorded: 0.6 A
